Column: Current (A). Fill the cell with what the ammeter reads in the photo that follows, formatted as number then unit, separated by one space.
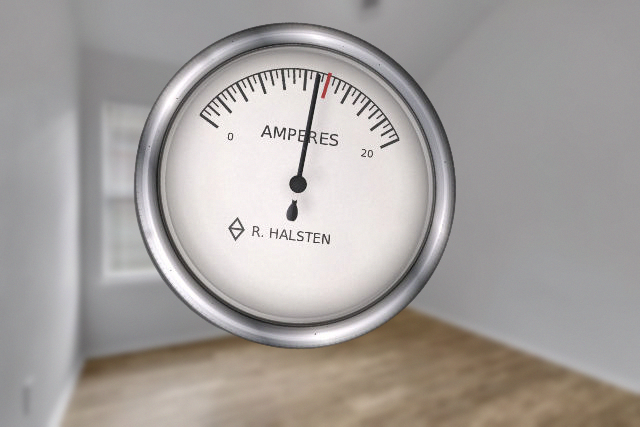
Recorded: 11 A
